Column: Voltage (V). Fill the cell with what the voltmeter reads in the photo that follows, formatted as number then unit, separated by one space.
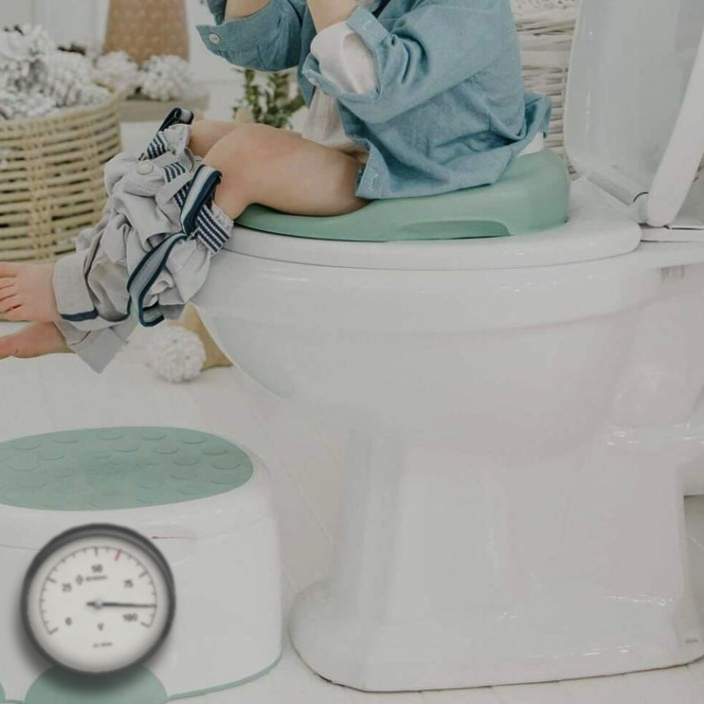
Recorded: 90 V
